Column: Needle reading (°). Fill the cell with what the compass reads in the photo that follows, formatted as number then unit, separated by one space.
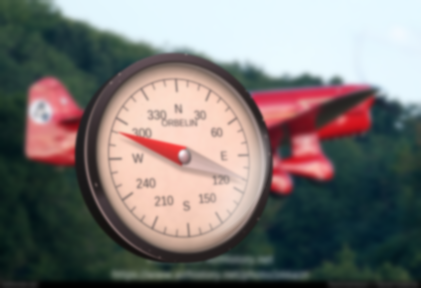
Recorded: 290 °
